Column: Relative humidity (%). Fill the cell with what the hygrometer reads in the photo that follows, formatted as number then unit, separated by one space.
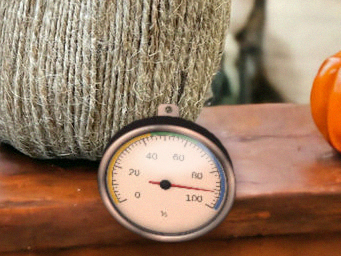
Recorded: 90 %
